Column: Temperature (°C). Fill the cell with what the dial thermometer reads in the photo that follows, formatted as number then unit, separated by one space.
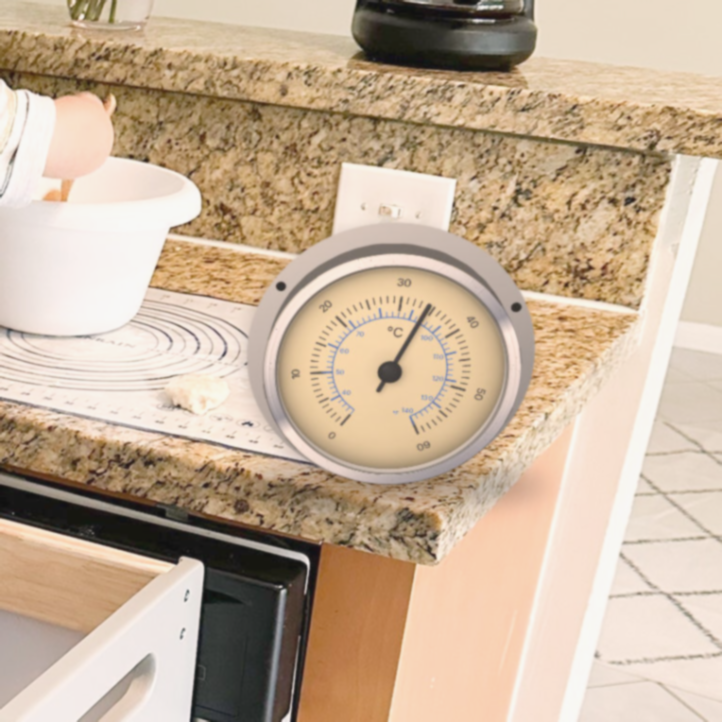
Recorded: 34 °C
